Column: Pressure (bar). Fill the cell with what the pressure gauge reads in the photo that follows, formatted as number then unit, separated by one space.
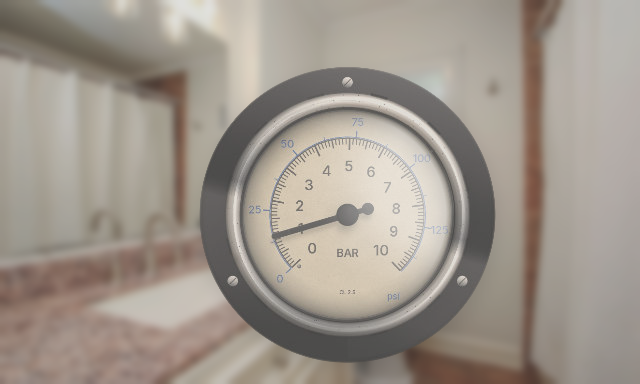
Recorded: 1 bar
